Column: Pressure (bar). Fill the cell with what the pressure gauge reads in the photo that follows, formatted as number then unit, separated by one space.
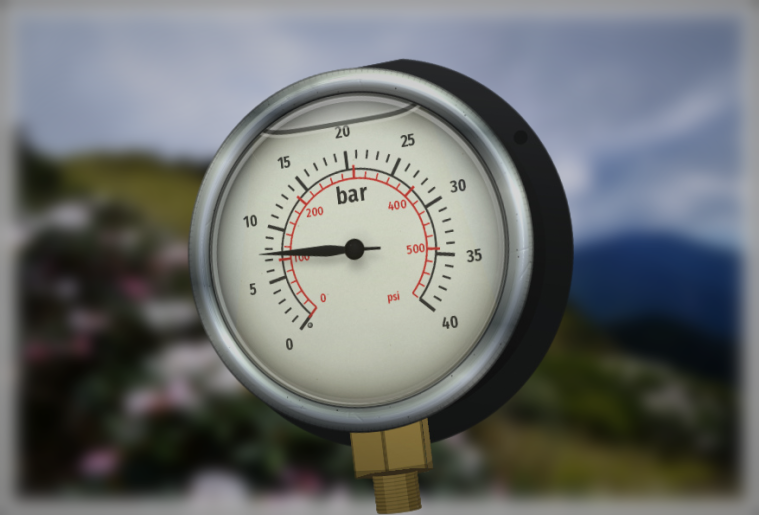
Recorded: 7.5 bar
